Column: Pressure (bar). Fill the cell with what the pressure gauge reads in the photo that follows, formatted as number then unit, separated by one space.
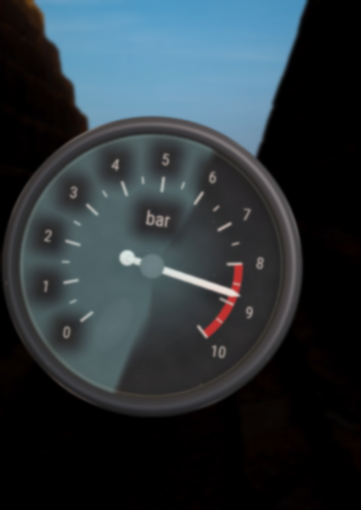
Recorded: 8.75 bar
